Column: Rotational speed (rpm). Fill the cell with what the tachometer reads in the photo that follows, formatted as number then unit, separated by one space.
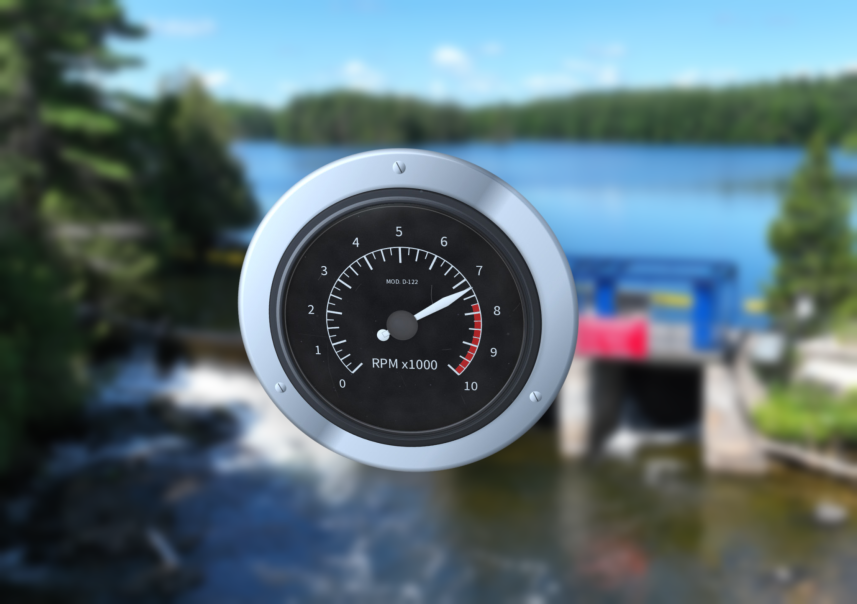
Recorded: 7250 rpm
